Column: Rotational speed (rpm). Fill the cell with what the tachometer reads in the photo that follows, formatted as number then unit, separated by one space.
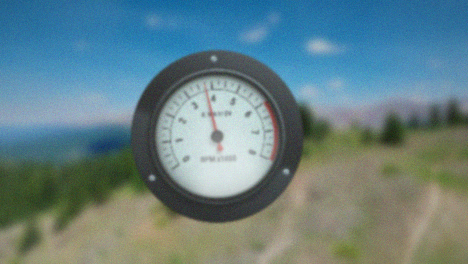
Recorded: 3750 rpm
